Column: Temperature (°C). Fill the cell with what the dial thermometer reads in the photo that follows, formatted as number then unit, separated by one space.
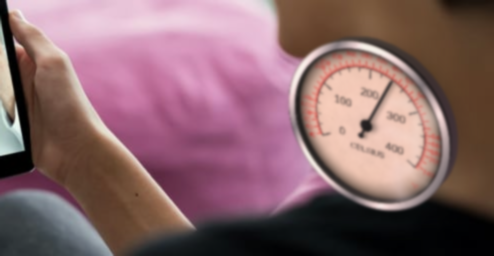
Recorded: 240 °C
